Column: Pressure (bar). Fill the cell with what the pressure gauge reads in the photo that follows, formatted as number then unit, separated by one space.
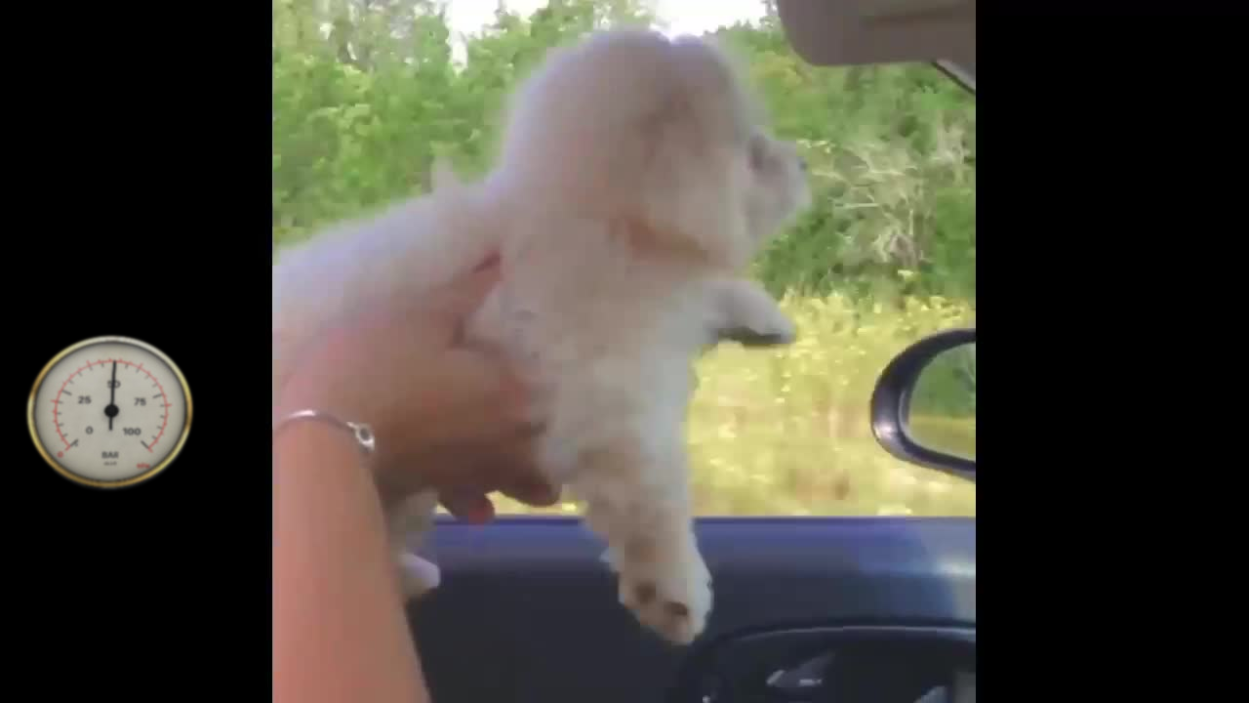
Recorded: 50 bar
